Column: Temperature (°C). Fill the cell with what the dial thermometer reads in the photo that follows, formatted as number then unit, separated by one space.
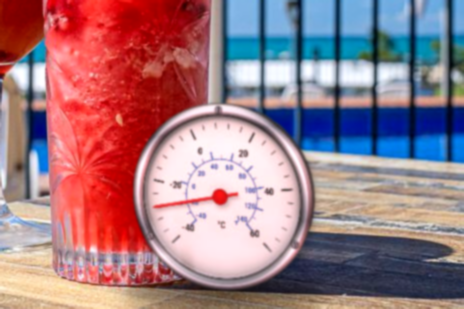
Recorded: -28 °C
